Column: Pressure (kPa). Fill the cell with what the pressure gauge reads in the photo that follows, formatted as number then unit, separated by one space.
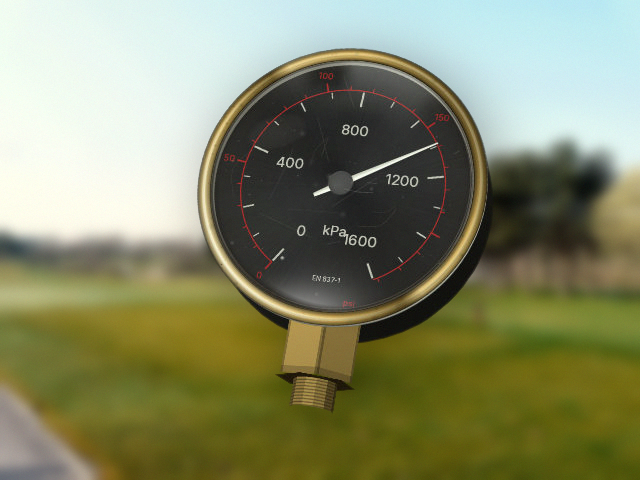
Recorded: 1100 kPa
